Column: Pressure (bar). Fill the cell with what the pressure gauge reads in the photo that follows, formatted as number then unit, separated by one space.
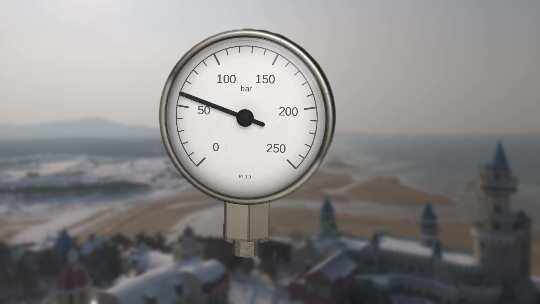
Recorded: 60 bar
